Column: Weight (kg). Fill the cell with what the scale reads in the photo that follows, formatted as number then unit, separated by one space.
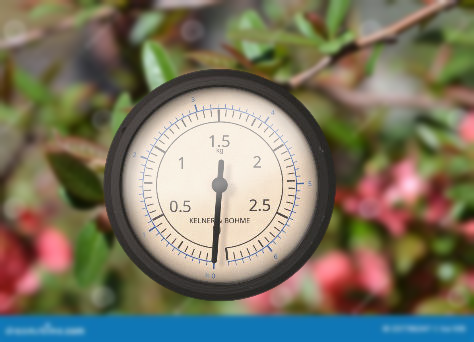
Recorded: 0 kg
